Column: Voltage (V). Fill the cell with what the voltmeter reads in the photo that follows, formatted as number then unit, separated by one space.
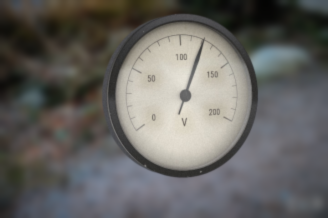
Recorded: 120 V
